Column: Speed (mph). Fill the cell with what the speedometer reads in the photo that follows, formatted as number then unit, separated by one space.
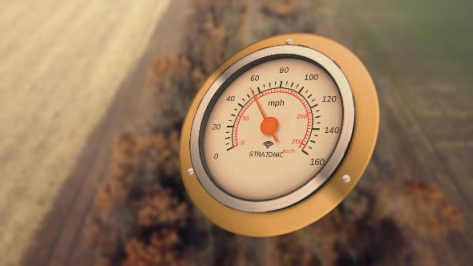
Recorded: 55 mph
